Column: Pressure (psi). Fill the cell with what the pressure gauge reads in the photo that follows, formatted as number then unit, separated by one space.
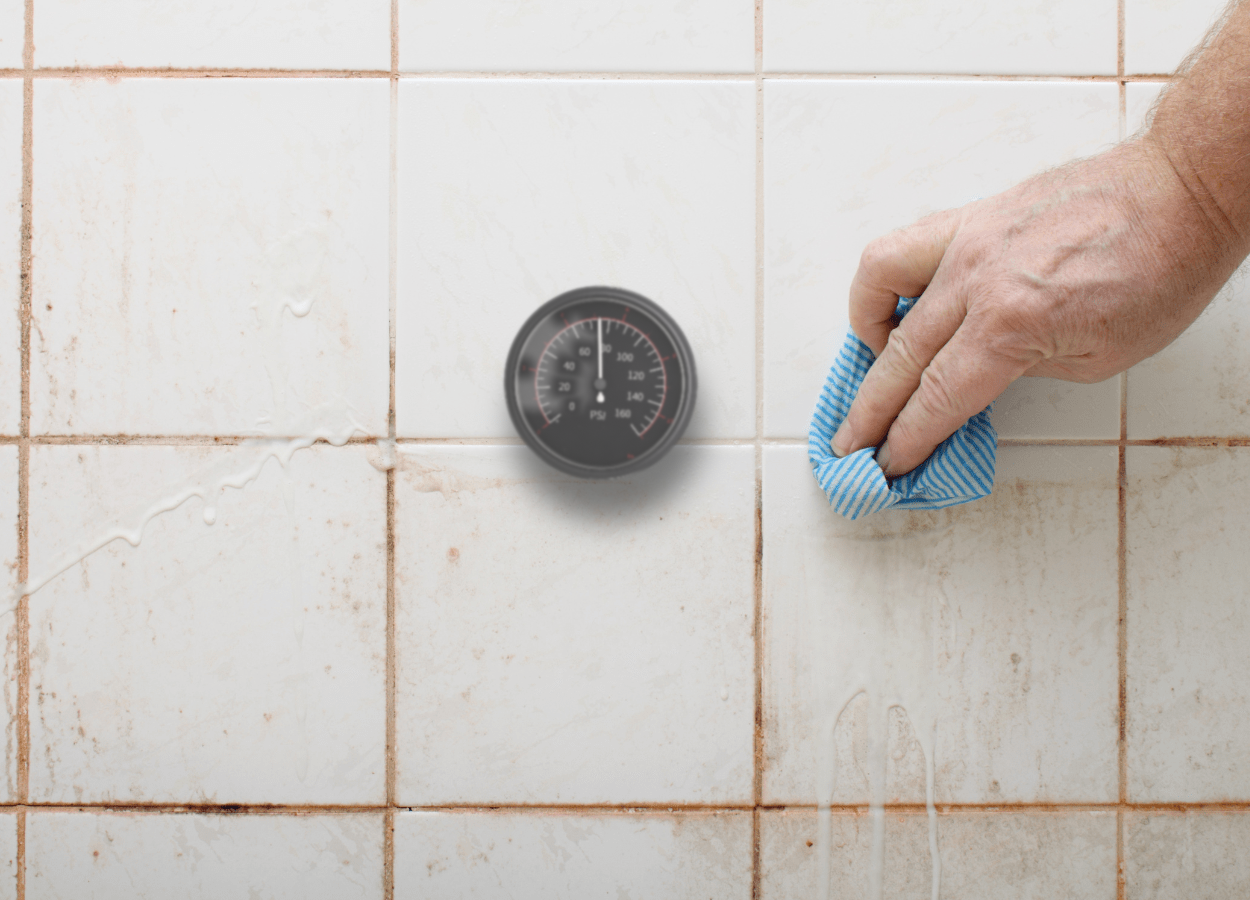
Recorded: 75 psi
